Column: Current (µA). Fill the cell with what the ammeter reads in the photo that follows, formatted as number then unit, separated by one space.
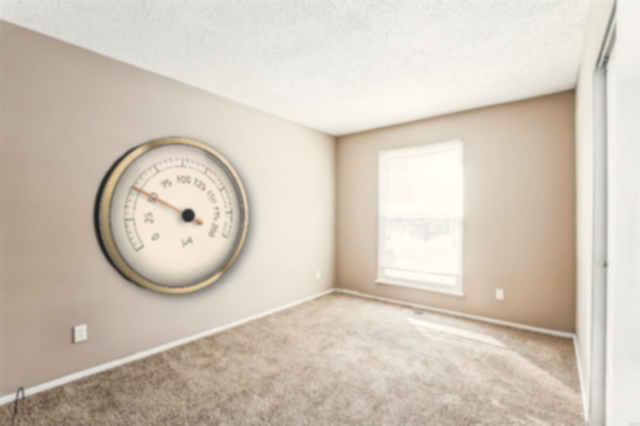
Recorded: 50 µA
